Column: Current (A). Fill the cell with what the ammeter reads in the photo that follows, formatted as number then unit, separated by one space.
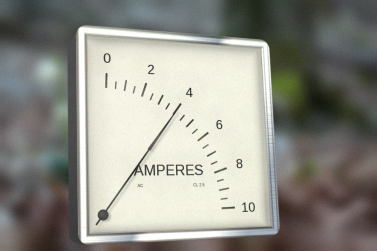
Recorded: 4 A
